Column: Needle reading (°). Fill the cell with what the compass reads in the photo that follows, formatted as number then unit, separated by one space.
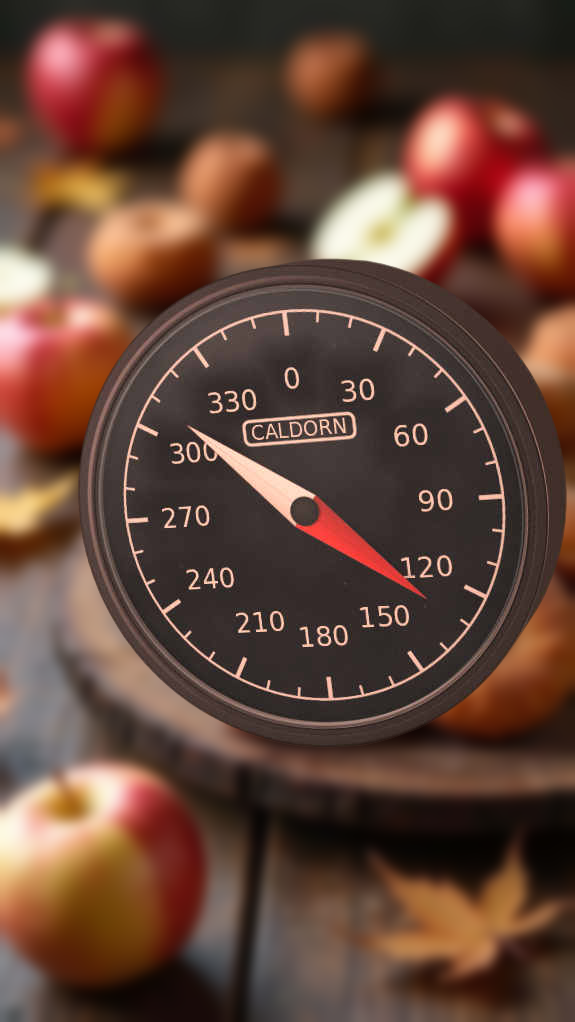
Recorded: 130 °
